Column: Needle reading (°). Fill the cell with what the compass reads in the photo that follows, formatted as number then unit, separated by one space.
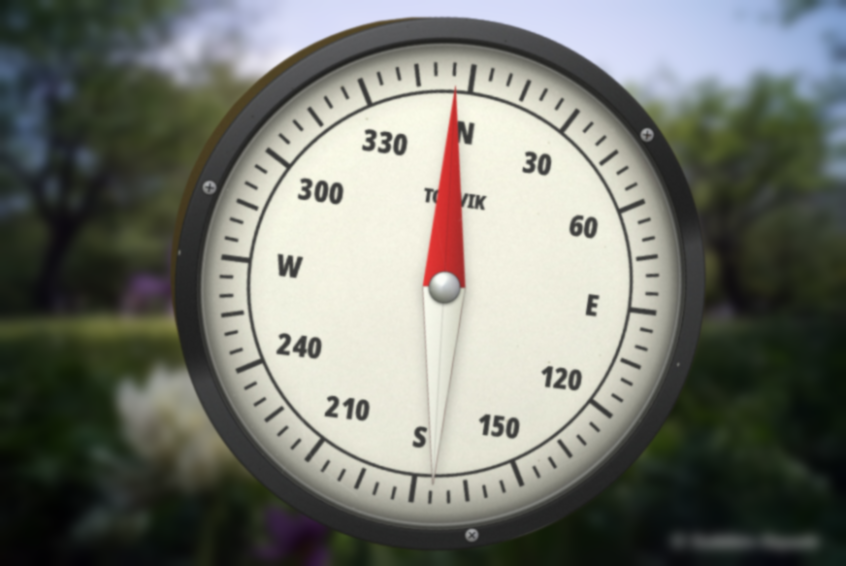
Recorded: 355 °
